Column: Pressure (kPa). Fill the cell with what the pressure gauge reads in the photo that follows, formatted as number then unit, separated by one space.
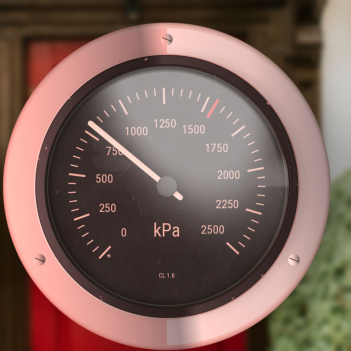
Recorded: 800 kPa
